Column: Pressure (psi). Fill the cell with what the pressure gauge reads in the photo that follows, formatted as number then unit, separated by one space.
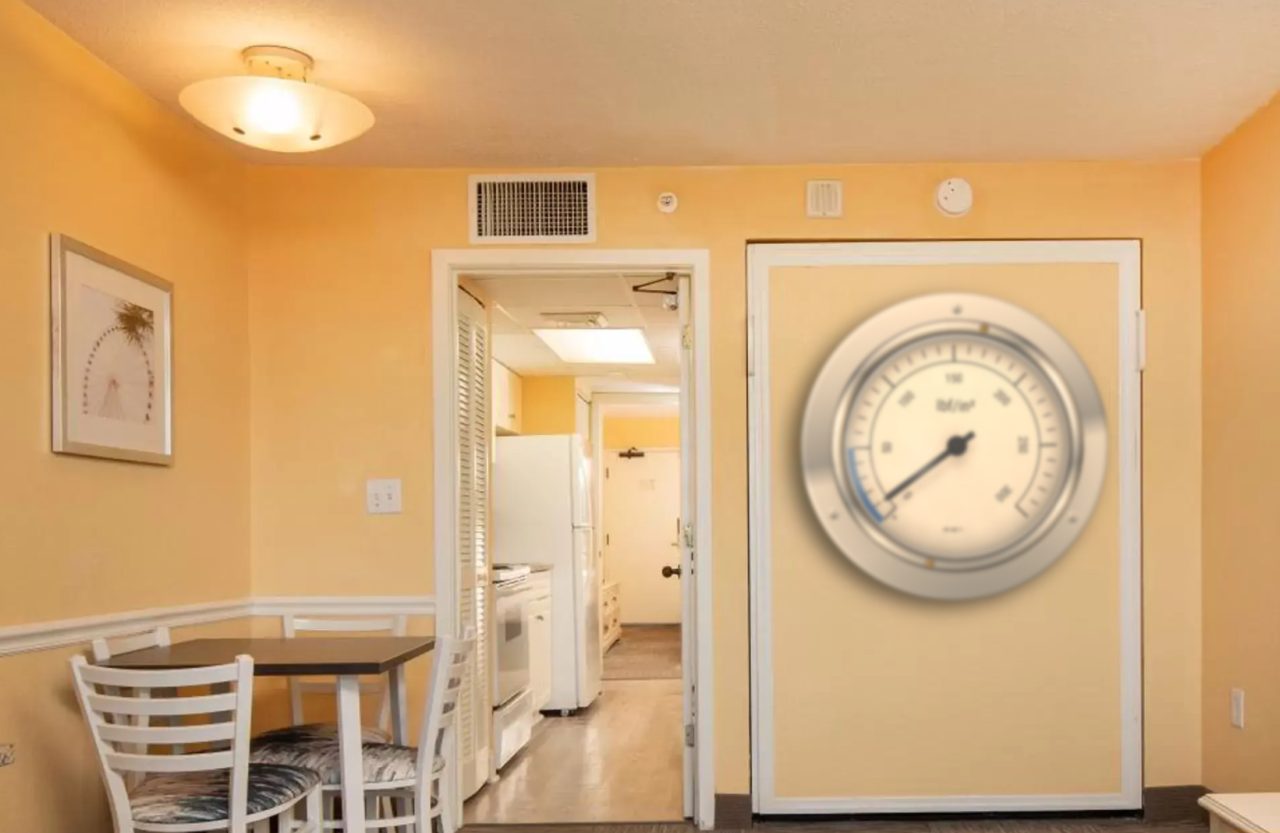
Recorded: 10 psi
